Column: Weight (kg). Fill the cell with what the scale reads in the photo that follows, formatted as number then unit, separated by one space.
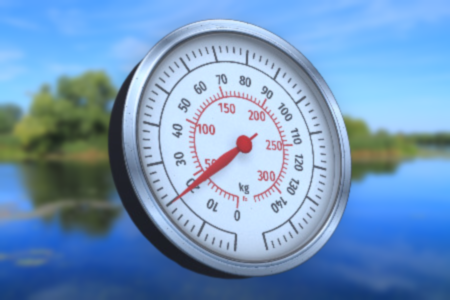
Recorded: 20 kg
